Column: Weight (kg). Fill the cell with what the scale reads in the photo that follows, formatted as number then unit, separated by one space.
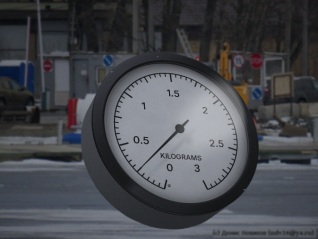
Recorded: 0.25 kg
